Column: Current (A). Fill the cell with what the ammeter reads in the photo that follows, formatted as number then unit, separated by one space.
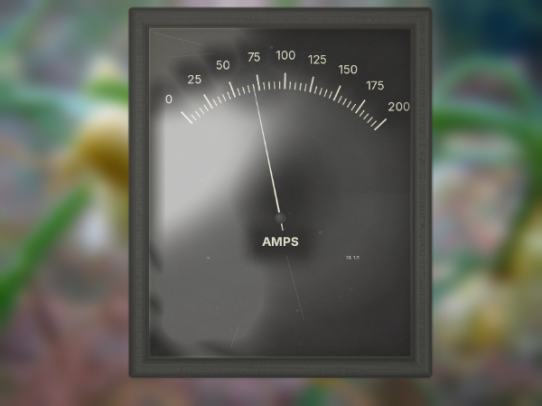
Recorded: 70 A
